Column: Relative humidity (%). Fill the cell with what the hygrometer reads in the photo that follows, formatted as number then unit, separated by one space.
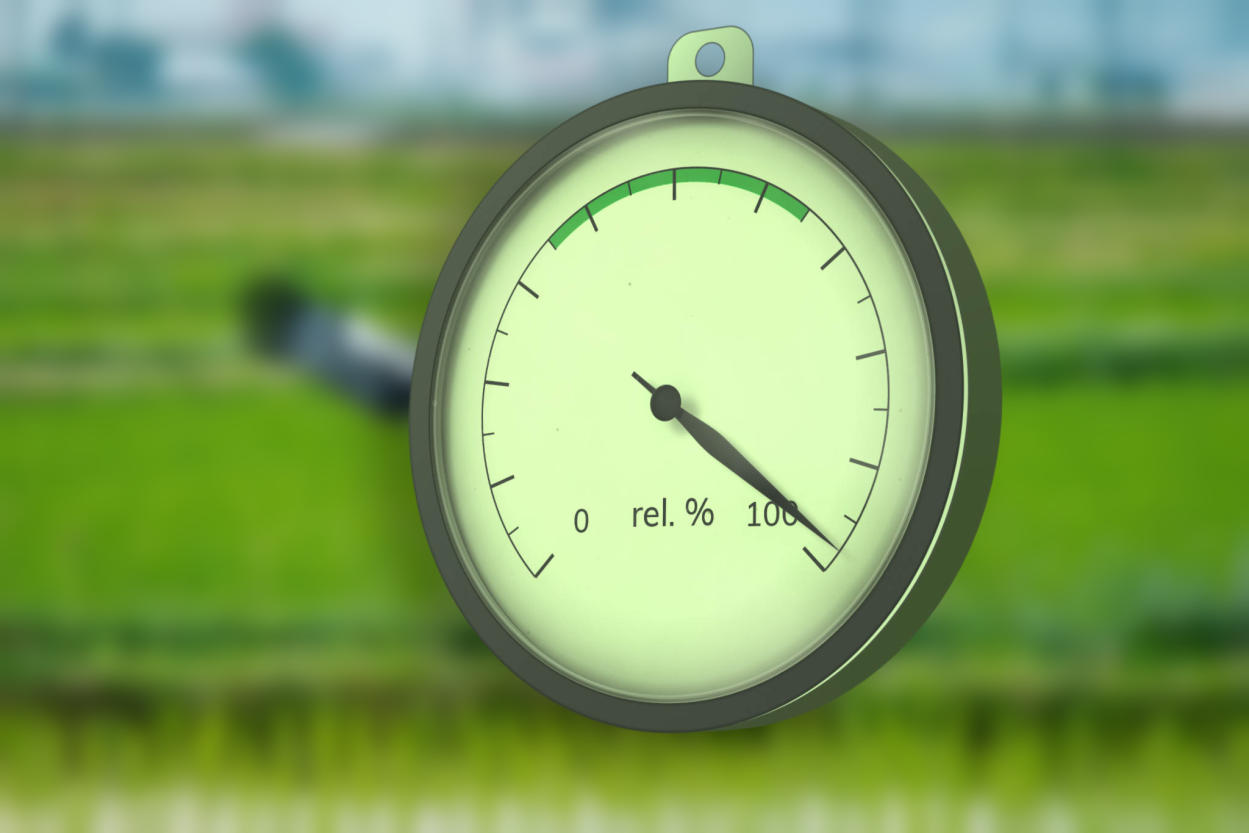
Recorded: 97.5 %
